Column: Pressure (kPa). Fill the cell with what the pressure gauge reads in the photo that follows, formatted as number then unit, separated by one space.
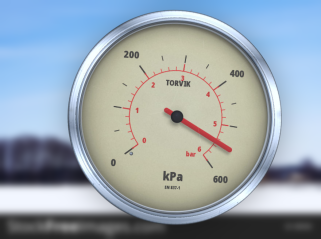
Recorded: 550 kPa
